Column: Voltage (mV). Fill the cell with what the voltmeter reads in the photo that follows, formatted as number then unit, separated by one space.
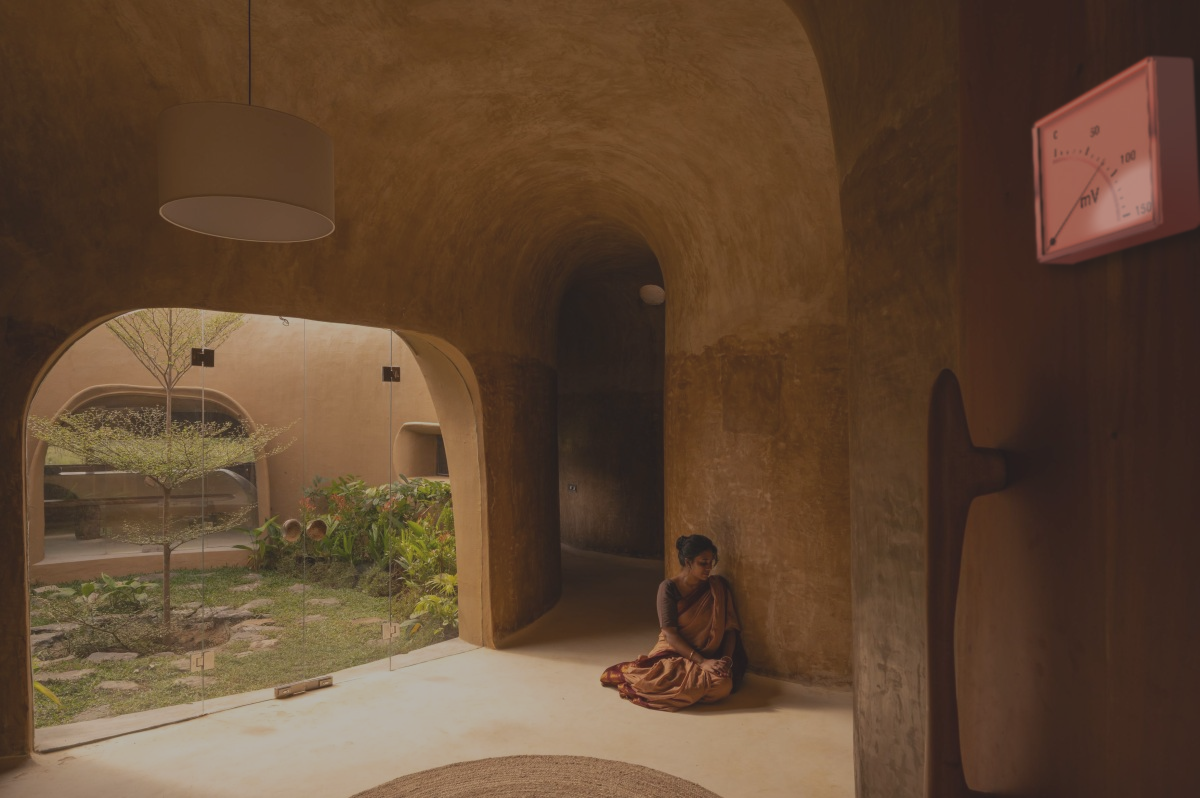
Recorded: 80 mV
